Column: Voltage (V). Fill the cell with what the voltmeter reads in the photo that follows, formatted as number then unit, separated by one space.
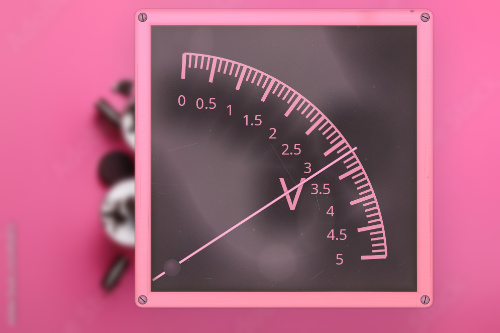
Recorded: 3.2 V
